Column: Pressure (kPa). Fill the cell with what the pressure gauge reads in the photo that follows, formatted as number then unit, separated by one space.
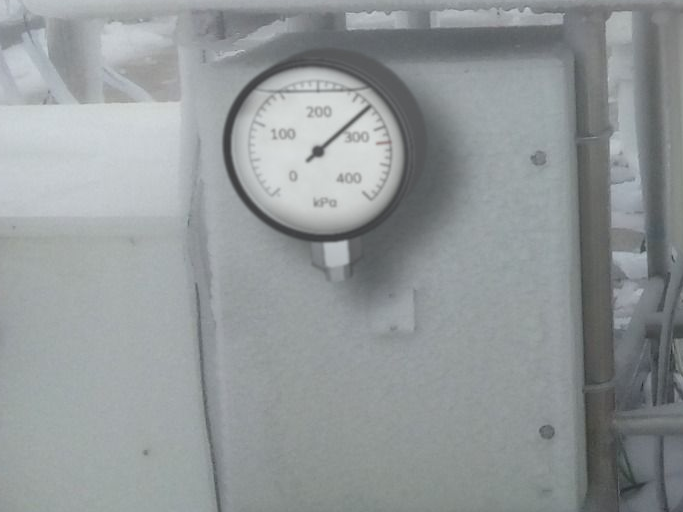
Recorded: 270 kPa
